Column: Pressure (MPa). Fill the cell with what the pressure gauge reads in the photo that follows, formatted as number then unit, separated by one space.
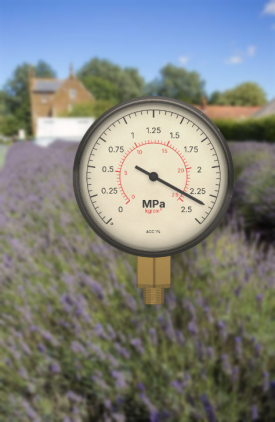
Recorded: 2.35 MPa
